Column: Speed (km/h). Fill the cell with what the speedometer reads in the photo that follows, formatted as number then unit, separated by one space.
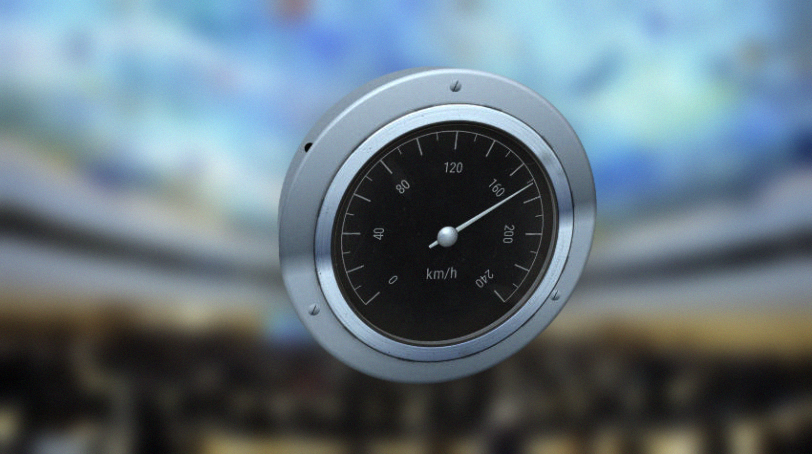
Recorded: 170 km/h
